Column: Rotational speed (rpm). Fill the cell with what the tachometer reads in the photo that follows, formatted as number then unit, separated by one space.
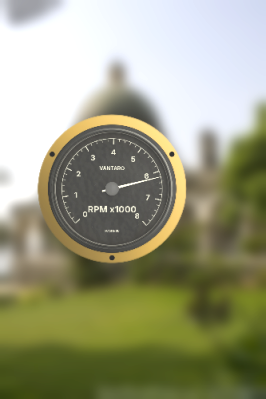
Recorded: 6200 rpm
